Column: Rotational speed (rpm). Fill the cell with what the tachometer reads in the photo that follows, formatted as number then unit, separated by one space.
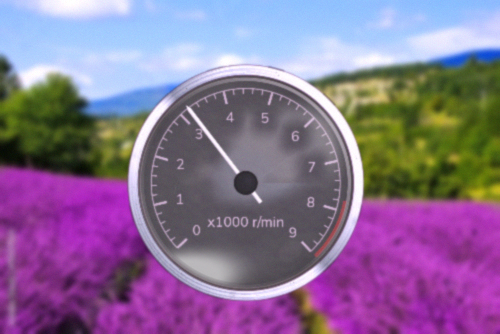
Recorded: 3200 rpm
